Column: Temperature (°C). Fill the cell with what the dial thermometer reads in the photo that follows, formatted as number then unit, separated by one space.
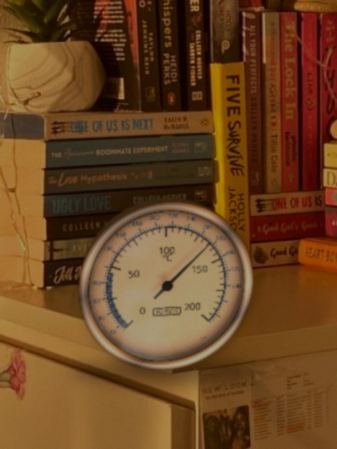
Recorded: 135 °C
